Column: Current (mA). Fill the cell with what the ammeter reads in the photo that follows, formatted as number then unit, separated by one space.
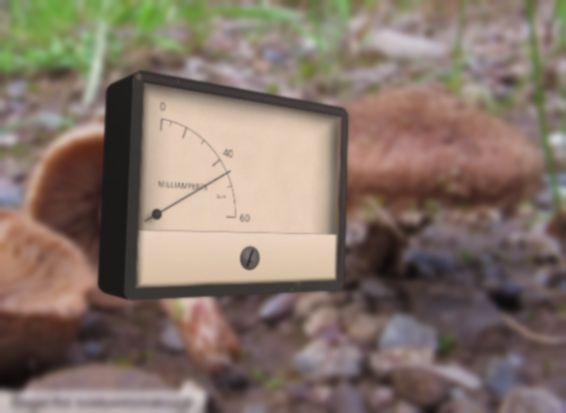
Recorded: 45 mA
